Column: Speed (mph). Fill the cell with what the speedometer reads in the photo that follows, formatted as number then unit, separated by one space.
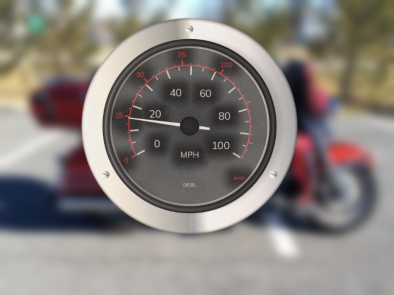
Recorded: 15 mph
